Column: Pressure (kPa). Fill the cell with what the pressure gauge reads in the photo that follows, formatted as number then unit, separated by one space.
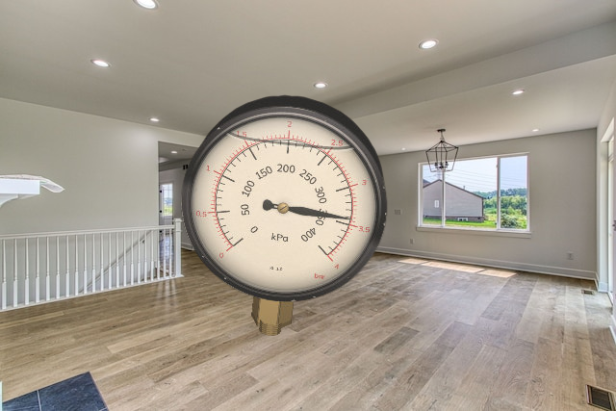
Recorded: 340 kPa
